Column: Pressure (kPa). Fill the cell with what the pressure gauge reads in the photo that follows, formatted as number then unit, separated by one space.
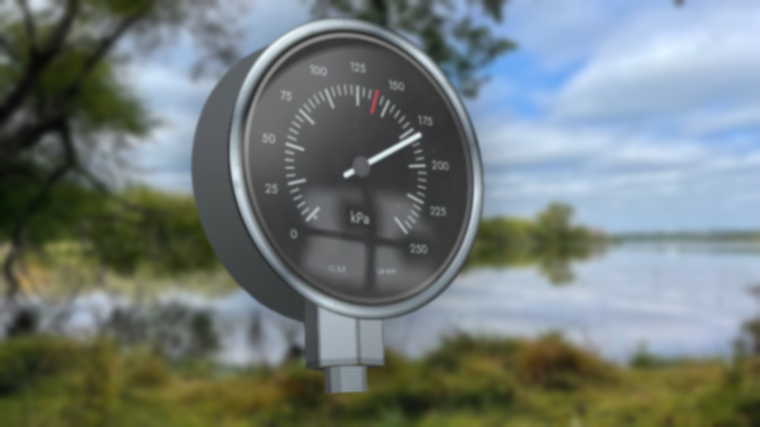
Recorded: 180 kPa
